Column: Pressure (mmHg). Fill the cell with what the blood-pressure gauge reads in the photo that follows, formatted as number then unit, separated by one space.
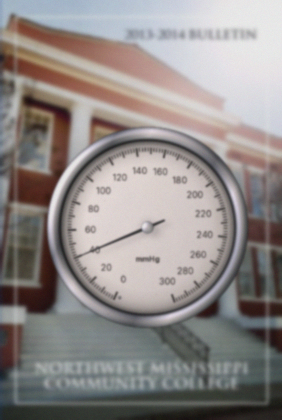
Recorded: 40 mmHg
